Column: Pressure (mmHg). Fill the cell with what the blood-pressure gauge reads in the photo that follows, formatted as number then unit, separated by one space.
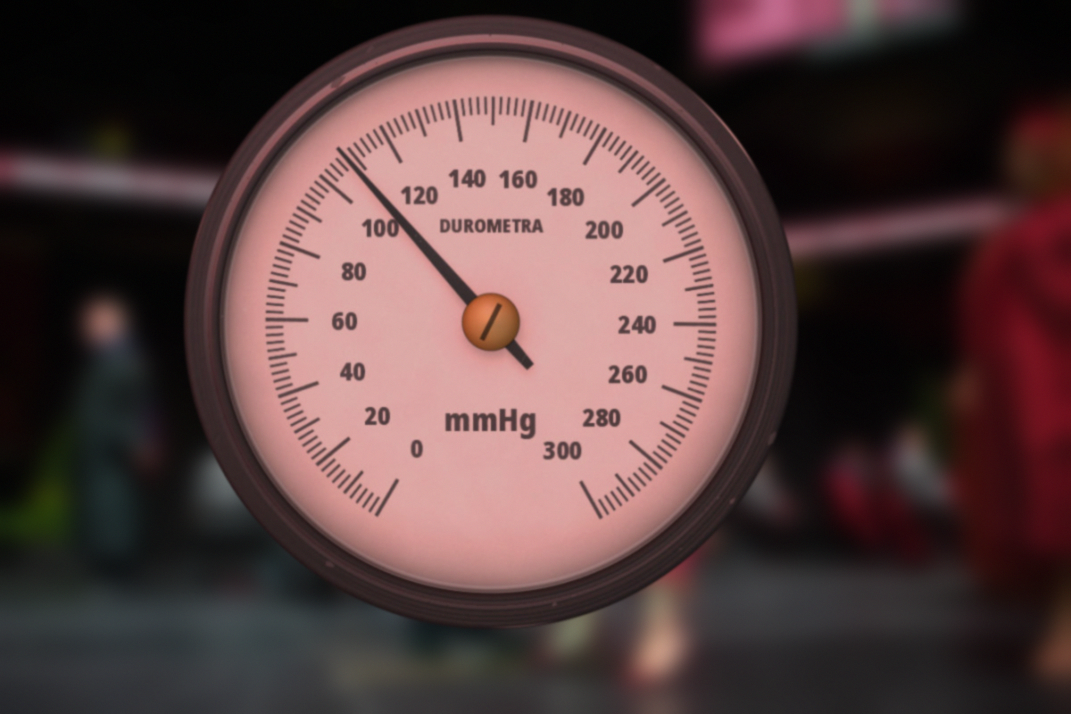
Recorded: 108 mmHg
